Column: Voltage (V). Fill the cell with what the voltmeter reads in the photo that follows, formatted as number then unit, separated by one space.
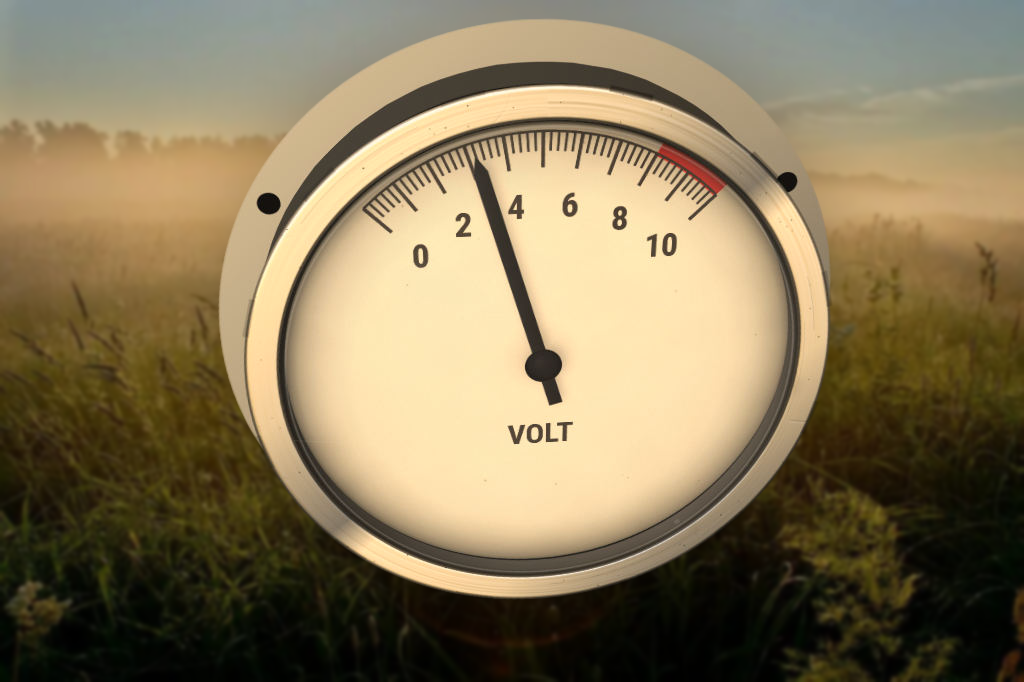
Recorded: 3.2 V
